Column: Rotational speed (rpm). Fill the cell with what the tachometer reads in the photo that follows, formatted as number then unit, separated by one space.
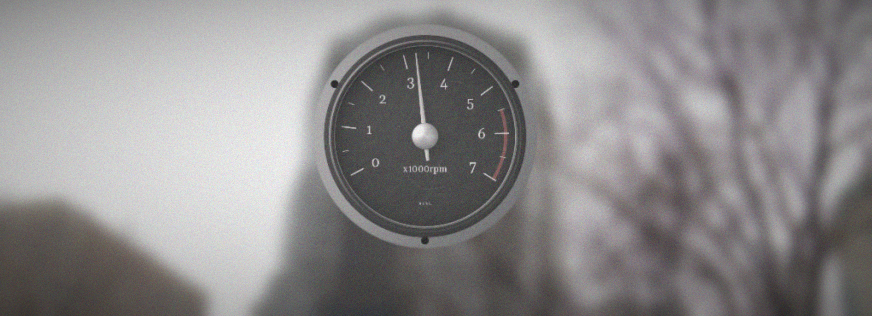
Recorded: 3250 rpm
